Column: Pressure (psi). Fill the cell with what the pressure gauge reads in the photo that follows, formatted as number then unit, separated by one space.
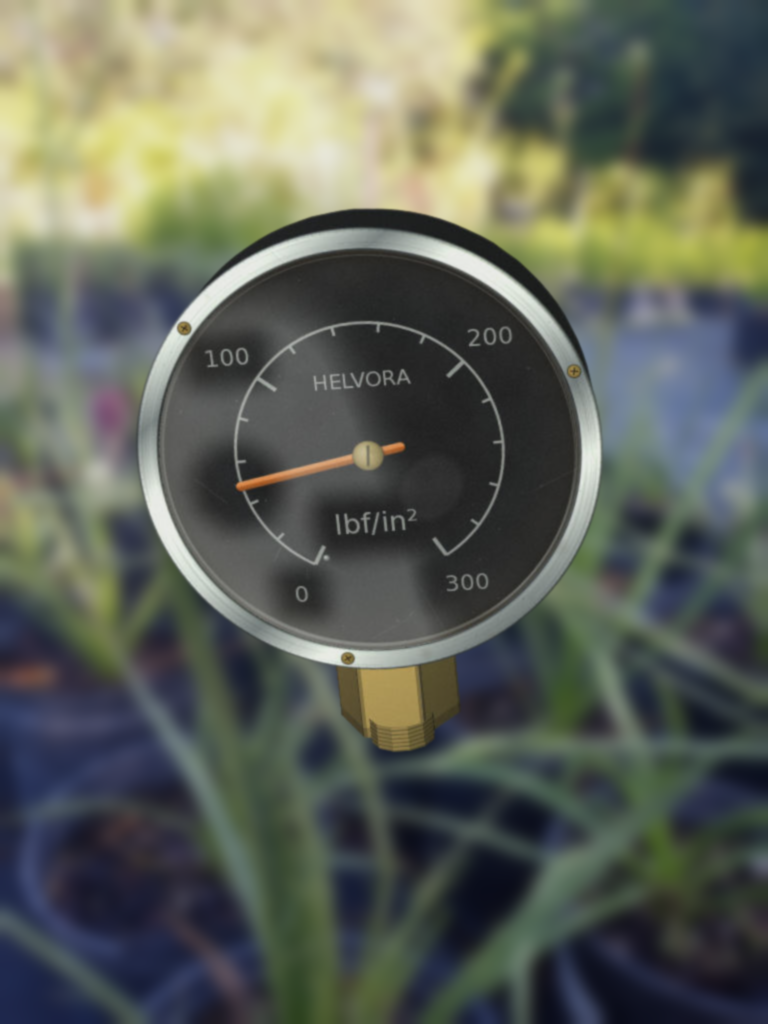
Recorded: 50 psi
